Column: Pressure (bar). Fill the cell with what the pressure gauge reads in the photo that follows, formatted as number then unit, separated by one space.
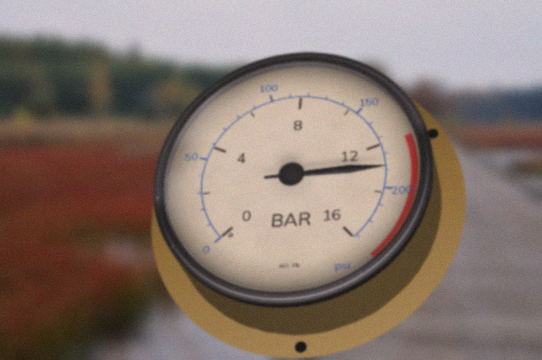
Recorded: 13 bar
